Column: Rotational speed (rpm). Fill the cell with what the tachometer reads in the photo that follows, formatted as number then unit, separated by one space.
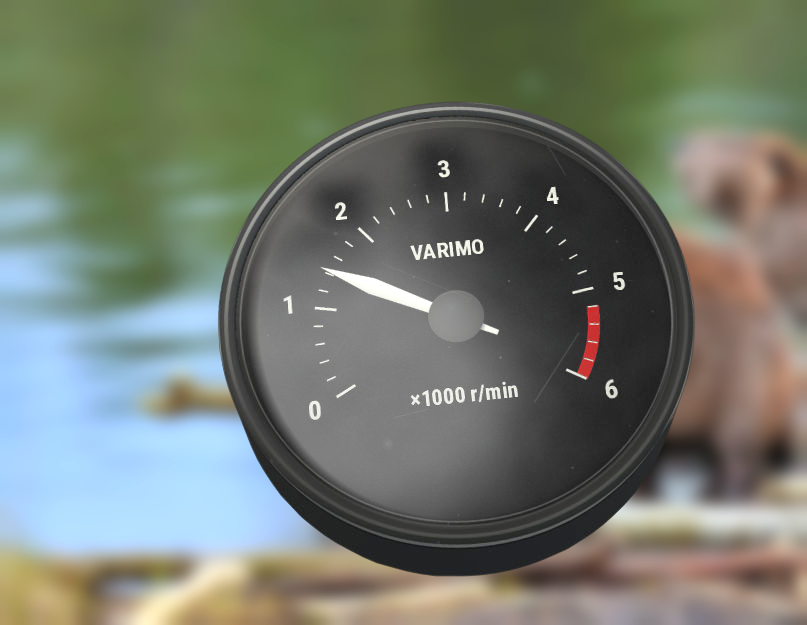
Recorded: 1400 rpm
